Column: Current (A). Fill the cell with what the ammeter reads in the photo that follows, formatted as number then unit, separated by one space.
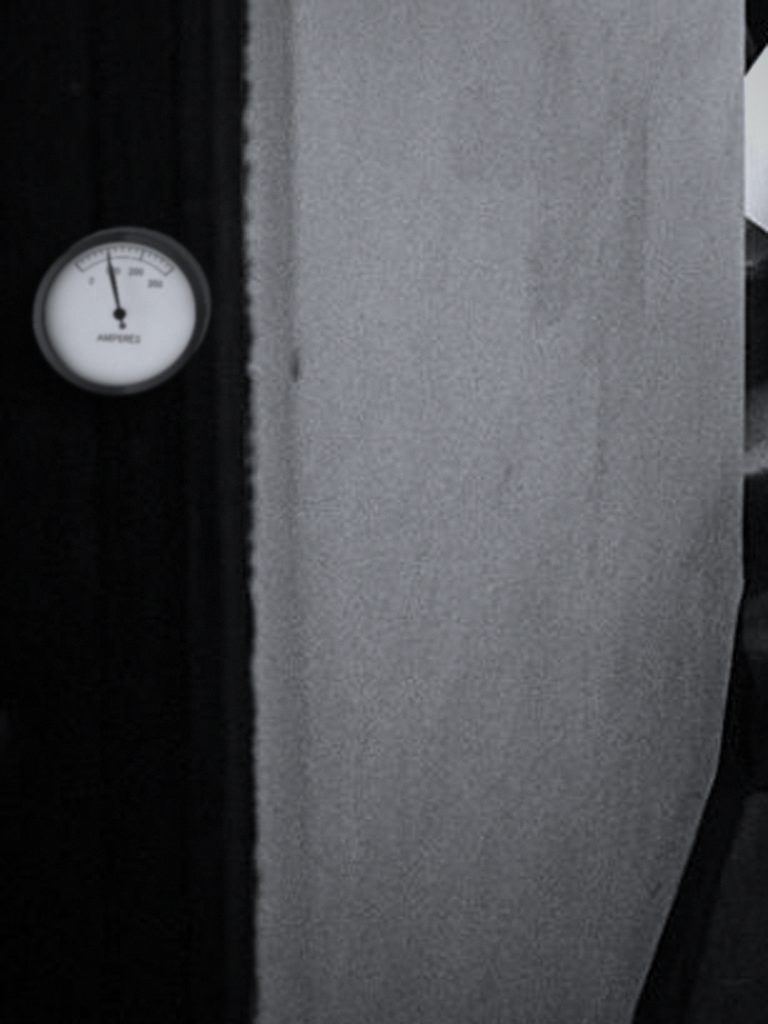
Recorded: 100 A
